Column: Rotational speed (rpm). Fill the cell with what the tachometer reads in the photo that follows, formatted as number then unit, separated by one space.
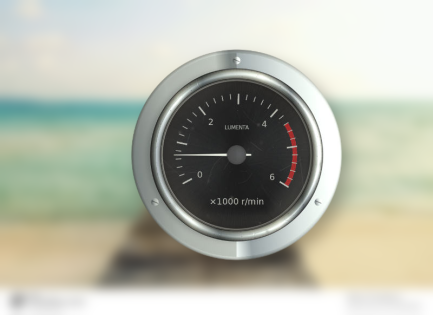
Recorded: 700 rpm
